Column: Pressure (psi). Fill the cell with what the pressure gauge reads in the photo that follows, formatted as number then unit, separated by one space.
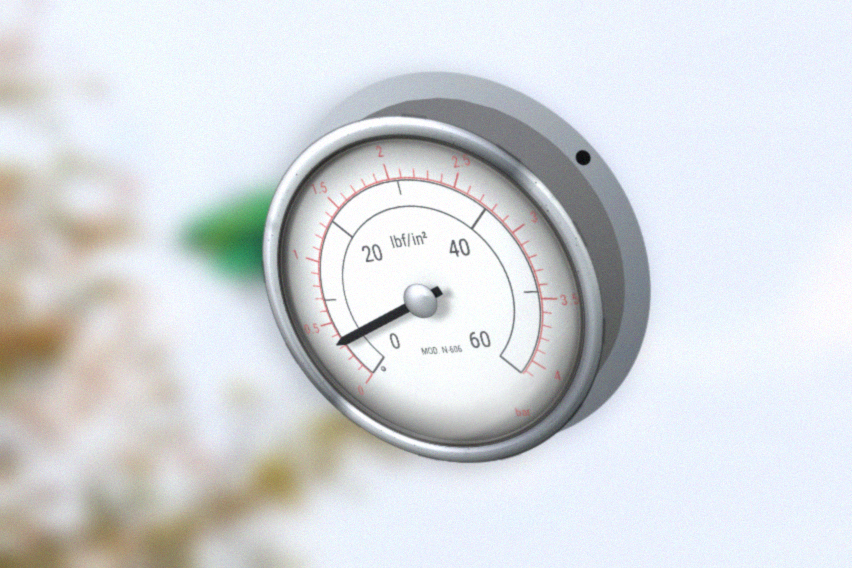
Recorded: 5 psi
